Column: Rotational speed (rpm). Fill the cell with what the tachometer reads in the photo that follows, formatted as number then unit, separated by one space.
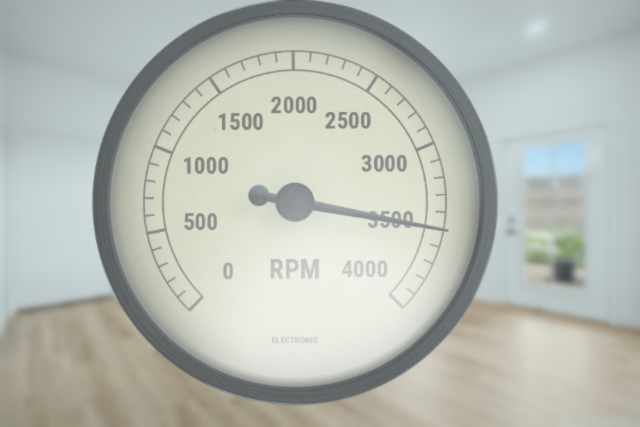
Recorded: 3500 rpm
